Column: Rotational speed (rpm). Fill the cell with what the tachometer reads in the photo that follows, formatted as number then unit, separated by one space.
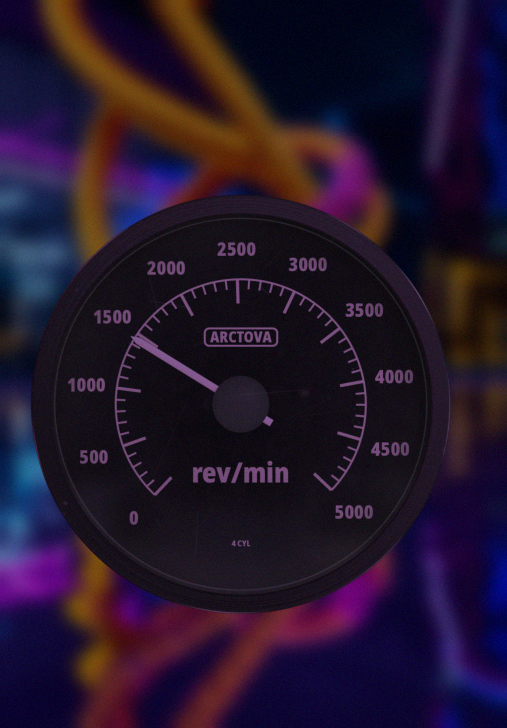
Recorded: 1450 rpm
